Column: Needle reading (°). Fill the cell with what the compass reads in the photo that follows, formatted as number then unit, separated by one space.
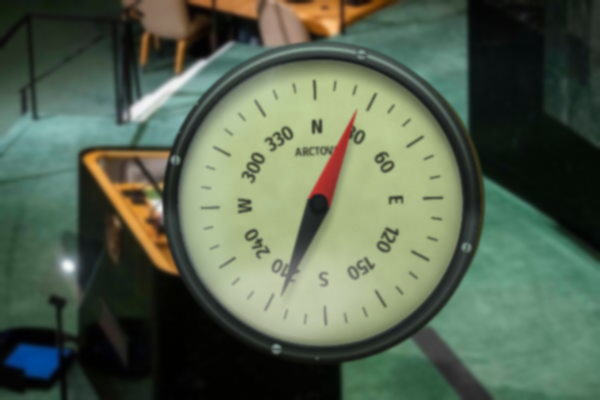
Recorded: 25 °
